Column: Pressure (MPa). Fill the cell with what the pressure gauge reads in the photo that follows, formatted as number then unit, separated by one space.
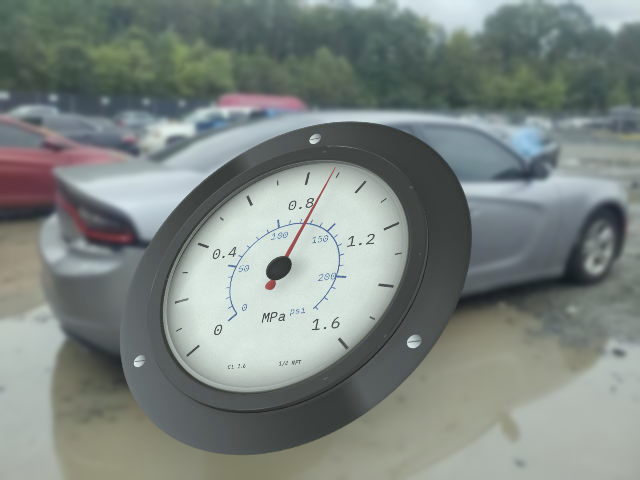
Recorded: 0.9 MPa
